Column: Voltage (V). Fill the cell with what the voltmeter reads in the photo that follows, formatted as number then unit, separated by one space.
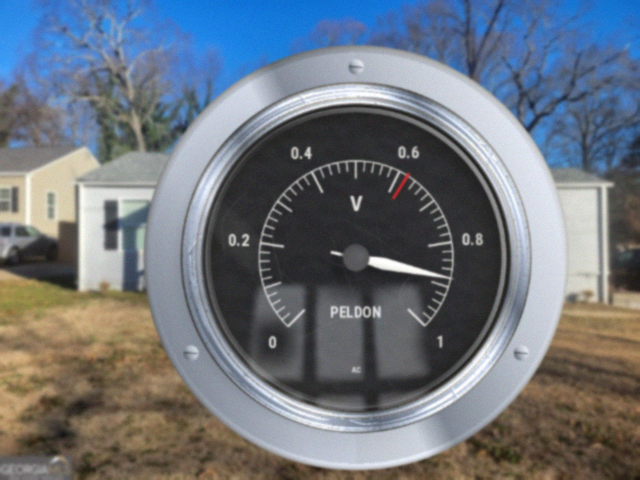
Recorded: 0.88 V
